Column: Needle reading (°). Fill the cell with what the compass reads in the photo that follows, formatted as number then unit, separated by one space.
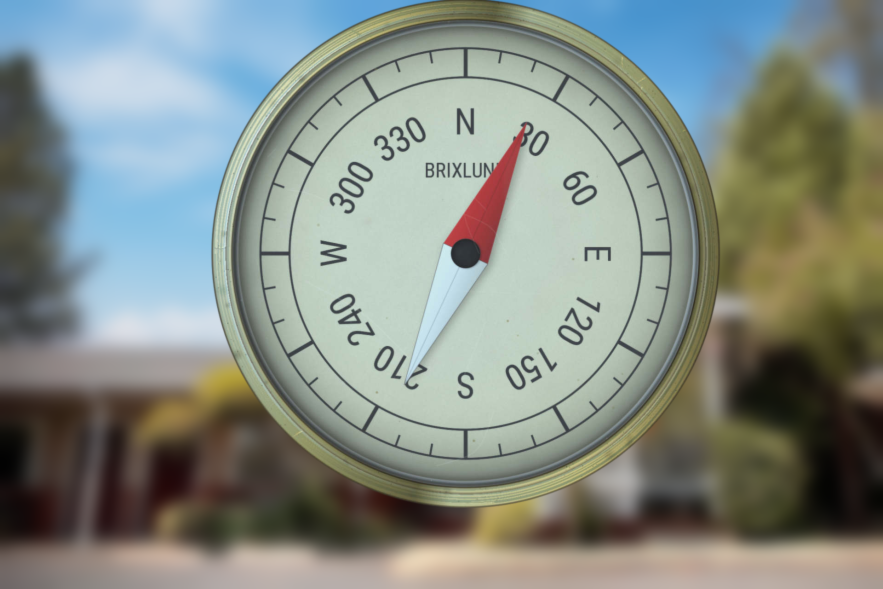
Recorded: 25 °
